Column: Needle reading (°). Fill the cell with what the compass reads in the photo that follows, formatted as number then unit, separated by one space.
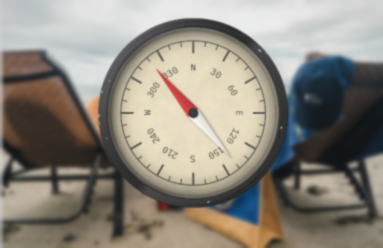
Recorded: 320 °
